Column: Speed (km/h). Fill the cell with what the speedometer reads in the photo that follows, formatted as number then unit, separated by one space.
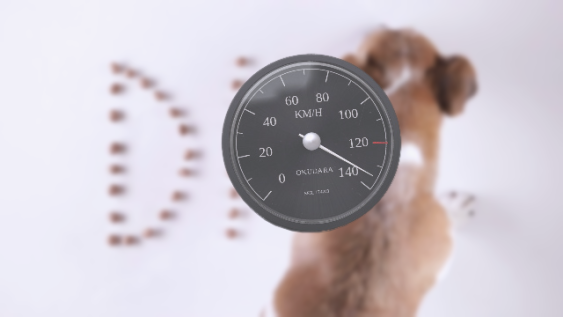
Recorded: 135 km/h
